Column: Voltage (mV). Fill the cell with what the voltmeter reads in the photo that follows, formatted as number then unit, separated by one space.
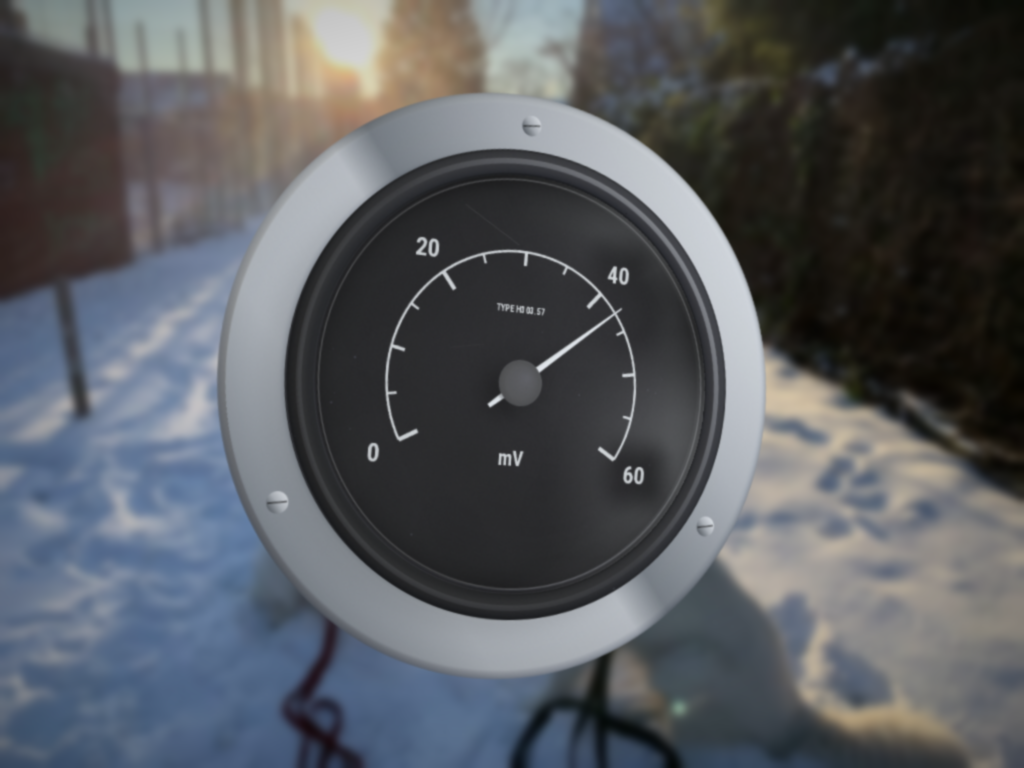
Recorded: 42.5 mV
